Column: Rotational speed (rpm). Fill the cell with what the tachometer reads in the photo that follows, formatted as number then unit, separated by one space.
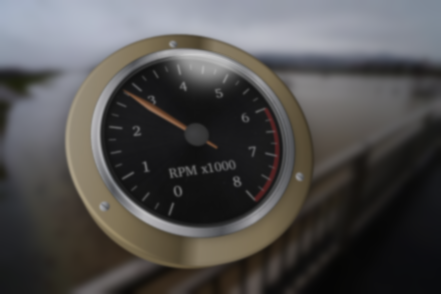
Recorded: 2750 rpm
